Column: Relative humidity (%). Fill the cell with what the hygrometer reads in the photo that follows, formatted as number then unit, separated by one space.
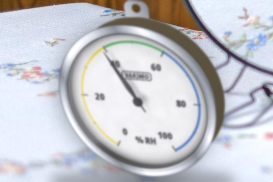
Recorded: 40 %
